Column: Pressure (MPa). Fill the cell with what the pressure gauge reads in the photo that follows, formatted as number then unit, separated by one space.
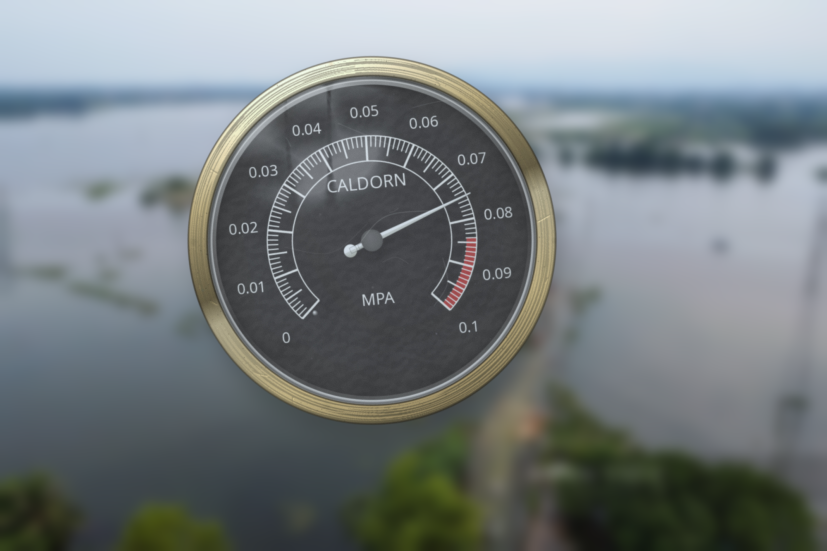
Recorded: 0.075 MPa
